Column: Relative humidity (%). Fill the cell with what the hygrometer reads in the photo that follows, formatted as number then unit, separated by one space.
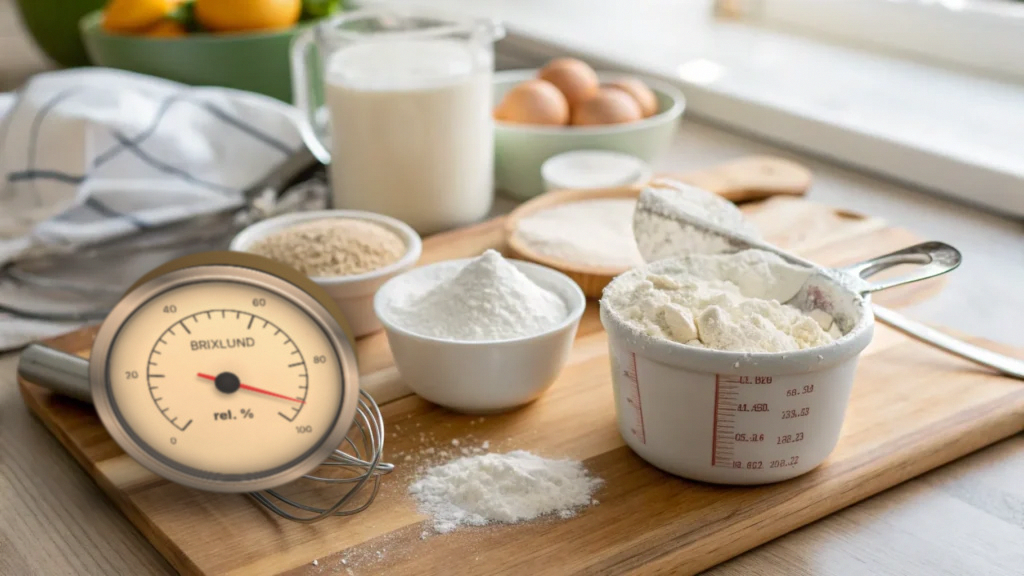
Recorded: 92 %
